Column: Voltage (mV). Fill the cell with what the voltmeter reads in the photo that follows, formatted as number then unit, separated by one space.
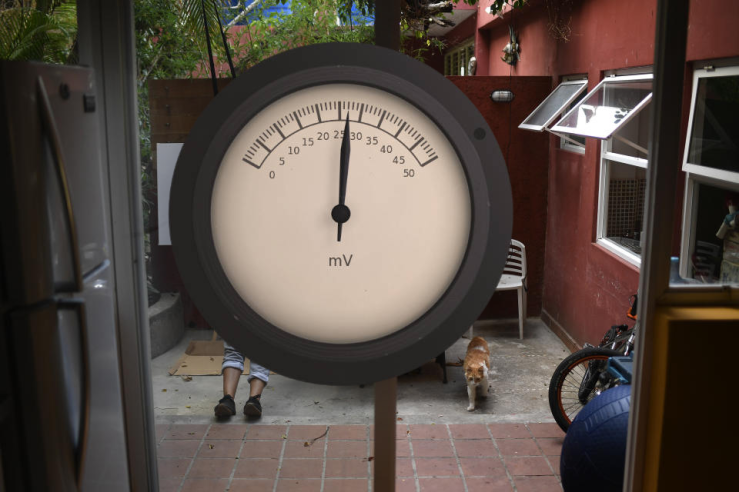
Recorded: 27 mV
